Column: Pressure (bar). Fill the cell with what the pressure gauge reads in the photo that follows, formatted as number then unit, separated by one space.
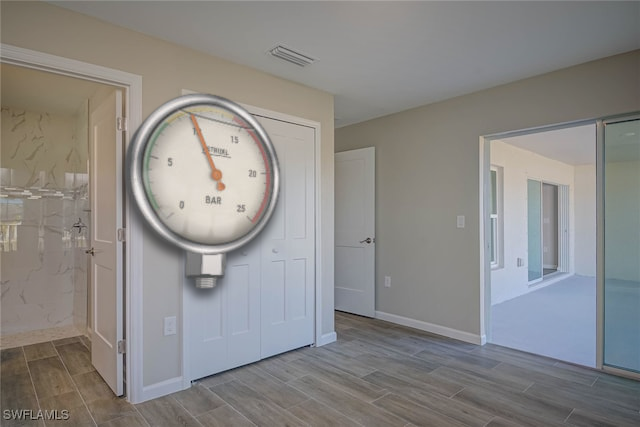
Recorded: 10 bar
